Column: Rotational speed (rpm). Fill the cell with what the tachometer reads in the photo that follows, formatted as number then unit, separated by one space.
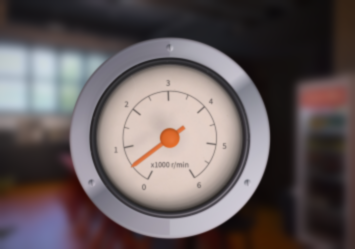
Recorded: 500 rpm
